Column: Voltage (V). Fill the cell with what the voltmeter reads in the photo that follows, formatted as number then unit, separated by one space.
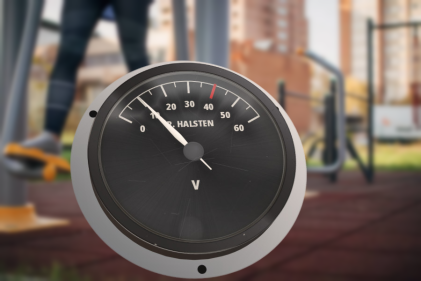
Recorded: 10 V
